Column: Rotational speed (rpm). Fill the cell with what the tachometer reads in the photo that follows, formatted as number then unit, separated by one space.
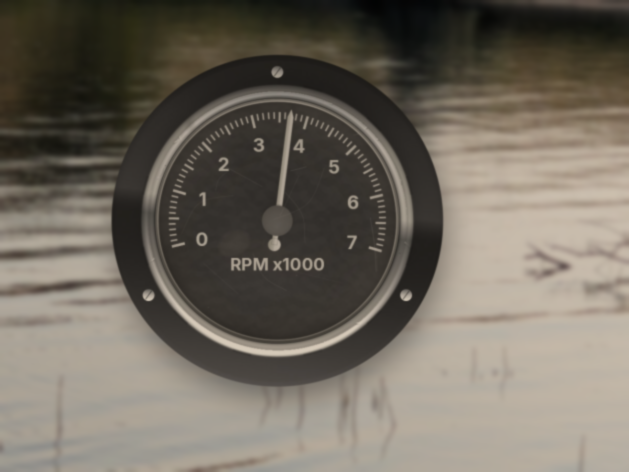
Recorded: 3700 rpm
